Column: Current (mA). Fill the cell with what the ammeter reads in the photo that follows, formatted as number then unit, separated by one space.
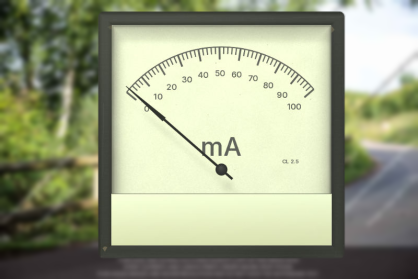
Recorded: 2 mA
